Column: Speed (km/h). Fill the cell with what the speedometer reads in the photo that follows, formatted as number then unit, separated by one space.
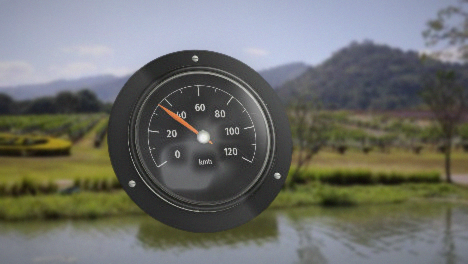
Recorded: 35 km/h
